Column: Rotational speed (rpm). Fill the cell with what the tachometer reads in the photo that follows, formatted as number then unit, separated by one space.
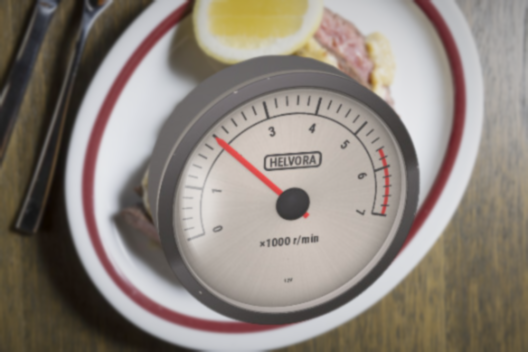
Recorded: 2000 rpm
